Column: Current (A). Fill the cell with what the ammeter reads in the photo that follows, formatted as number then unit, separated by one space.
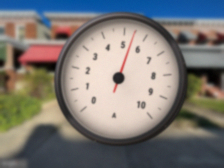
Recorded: 5.5 A
